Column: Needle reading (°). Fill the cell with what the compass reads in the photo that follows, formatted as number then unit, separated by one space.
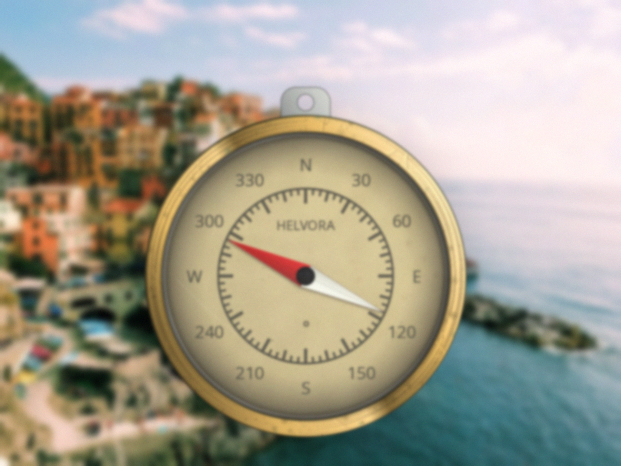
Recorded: 295 °
